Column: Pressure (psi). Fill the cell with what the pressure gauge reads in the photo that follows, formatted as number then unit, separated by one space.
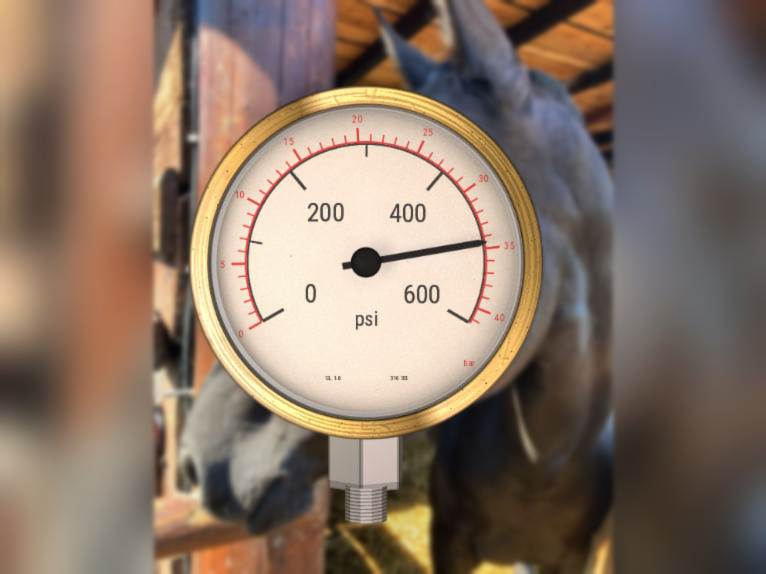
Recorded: 500 psi
